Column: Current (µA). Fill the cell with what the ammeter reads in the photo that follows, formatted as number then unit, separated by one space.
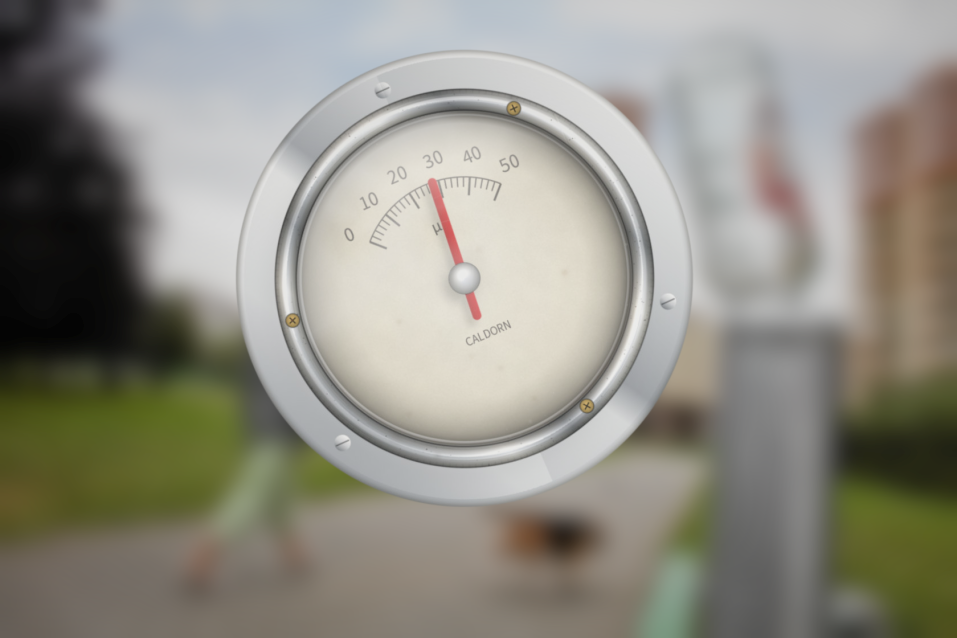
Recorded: 28 µA
